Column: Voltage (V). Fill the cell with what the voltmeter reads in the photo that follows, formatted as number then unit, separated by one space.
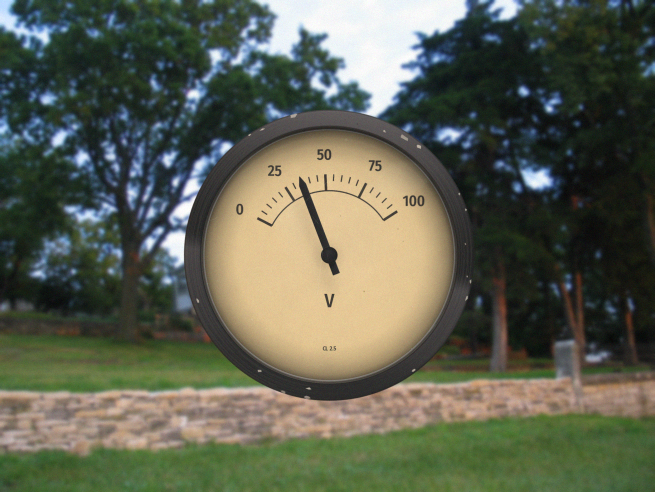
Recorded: 35 V
